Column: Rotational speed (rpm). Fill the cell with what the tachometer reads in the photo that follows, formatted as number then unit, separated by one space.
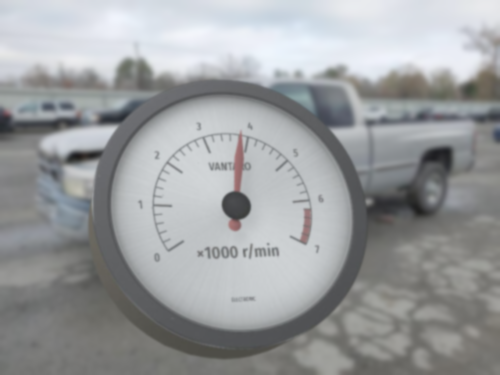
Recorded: 3800 rpm
